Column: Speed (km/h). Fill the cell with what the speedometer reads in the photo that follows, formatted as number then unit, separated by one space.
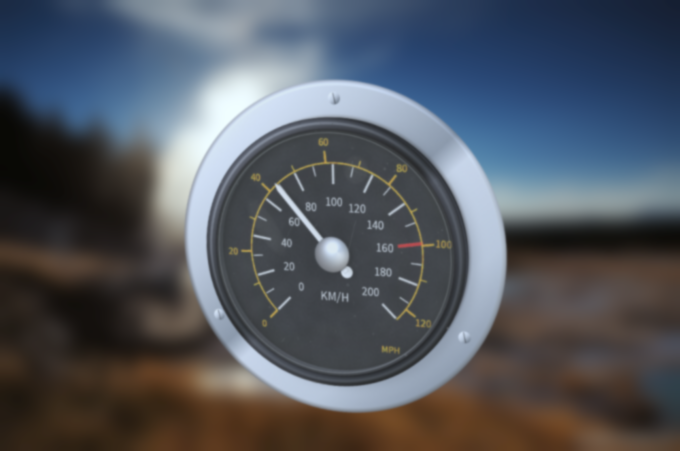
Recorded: 70 km/h
